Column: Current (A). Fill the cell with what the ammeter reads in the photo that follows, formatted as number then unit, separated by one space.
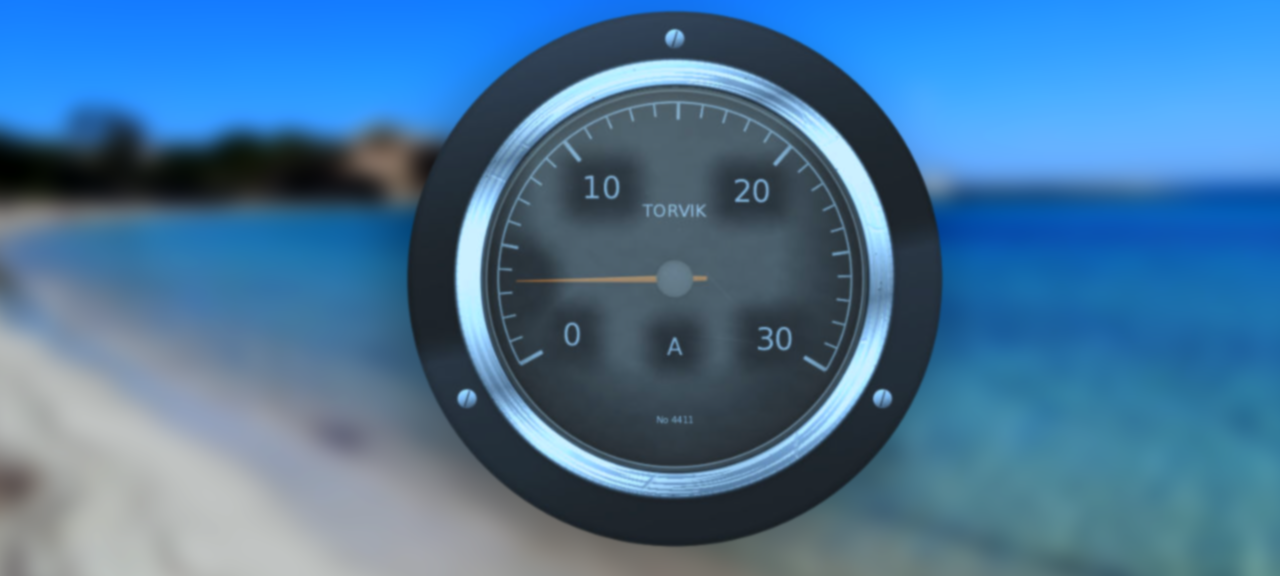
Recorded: 3.5 A
